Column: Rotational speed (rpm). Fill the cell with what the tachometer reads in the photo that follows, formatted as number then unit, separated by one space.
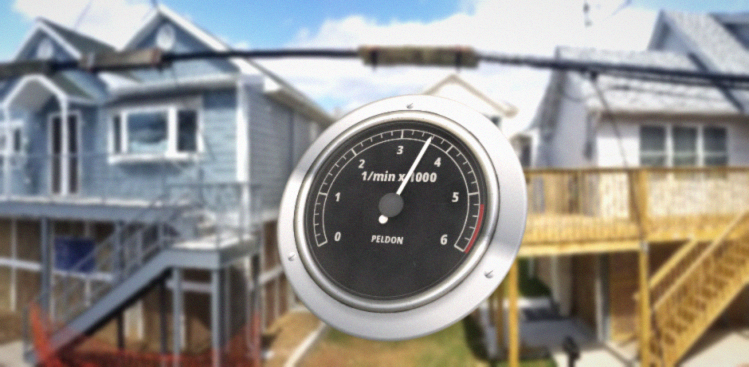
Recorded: 3600 rpm
